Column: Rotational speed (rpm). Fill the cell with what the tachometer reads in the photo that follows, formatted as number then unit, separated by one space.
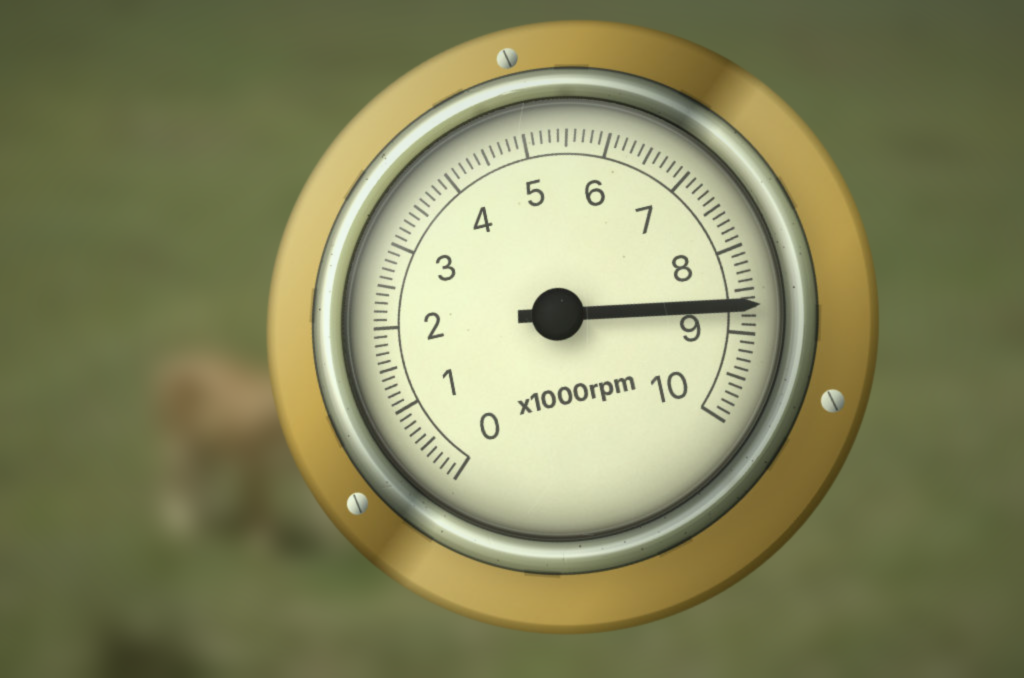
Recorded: 8700 rpm
